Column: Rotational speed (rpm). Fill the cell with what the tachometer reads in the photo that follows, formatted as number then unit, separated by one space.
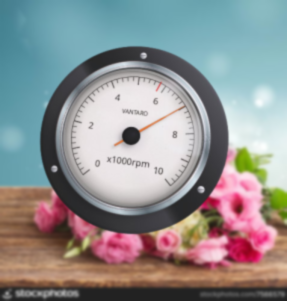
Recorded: 7000 rpm
